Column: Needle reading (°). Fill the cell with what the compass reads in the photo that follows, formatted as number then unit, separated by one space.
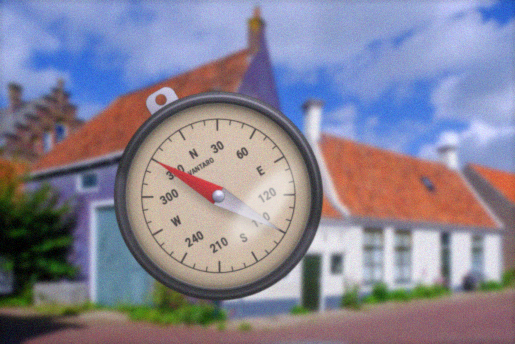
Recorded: 330 °
